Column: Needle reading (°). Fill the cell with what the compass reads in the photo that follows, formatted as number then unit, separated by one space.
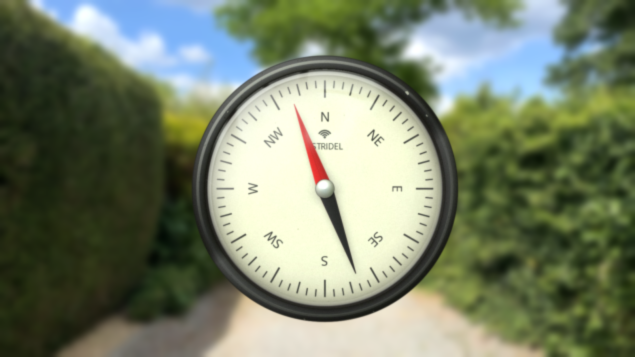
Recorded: 340 °
